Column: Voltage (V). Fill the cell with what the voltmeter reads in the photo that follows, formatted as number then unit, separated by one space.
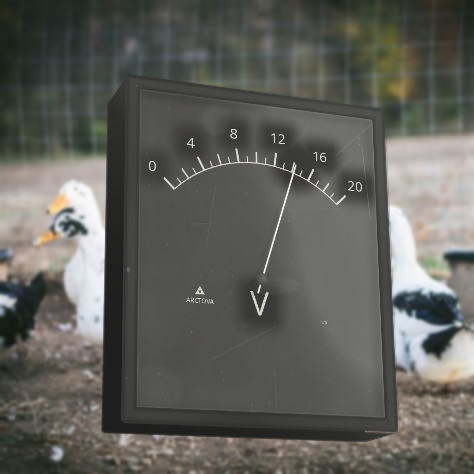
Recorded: 14 V
